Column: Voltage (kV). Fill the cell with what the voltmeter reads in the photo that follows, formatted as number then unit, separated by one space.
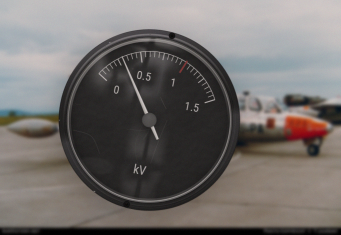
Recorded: 0.3 kV
